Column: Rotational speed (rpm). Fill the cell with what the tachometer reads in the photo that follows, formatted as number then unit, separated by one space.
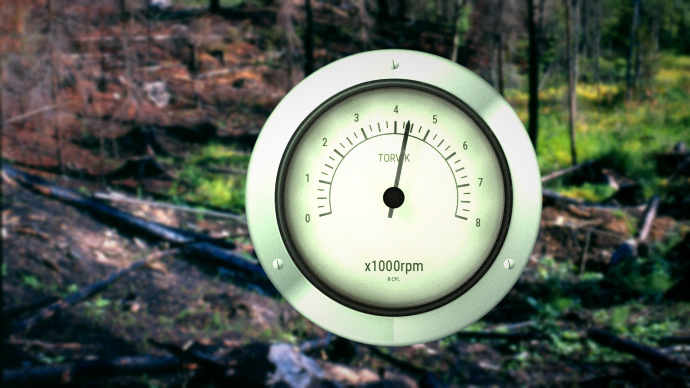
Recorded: 4375 rpm
